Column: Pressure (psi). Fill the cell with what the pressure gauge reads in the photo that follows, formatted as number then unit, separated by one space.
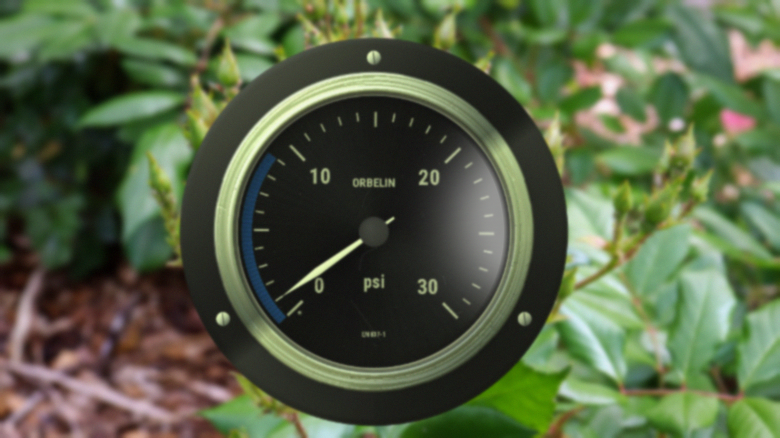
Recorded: 1 psi
